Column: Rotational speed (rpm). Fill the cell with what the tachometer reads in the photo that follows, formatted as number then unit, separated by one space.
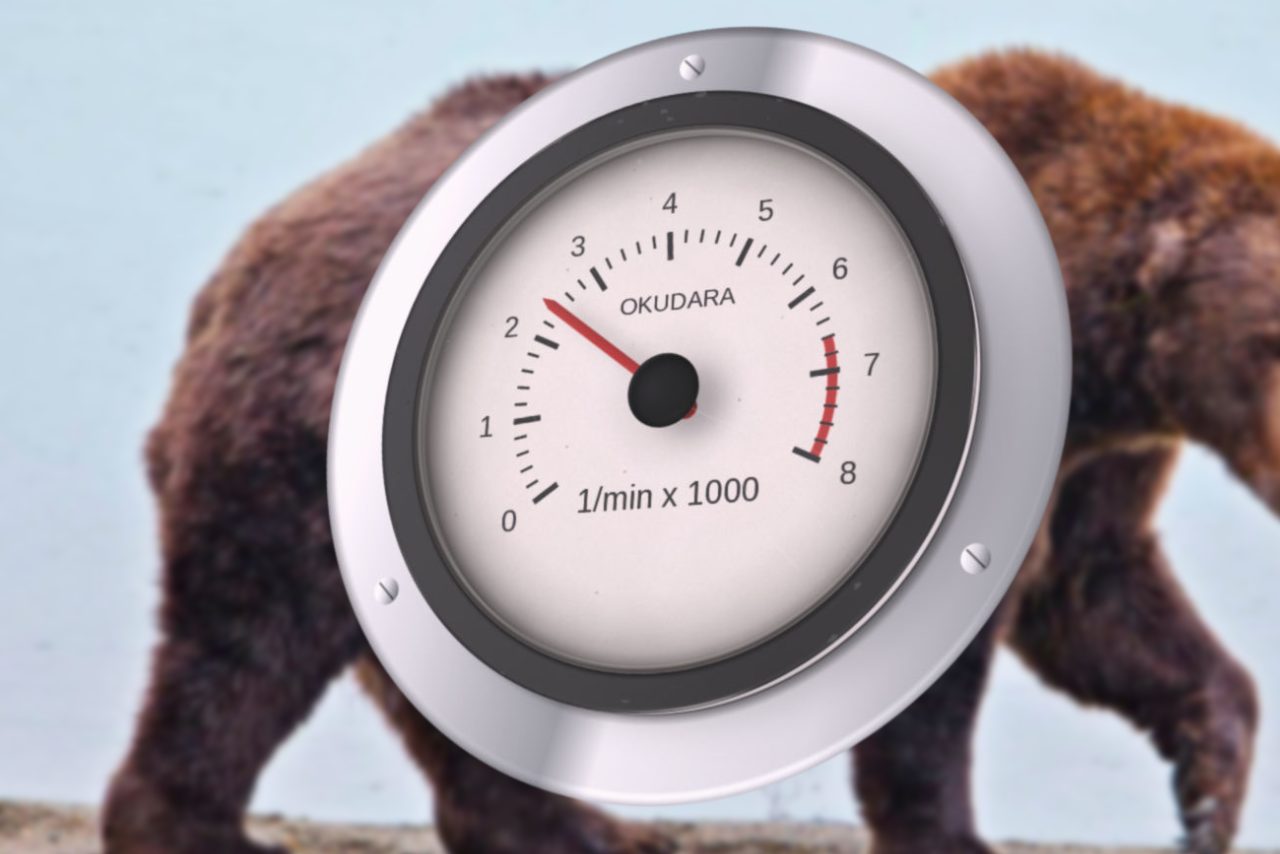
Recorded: 2400 rpm
